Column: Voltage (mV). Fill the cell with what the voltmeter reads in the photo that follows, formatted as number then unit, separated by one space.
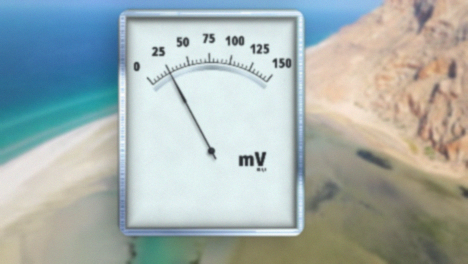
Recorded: 25 mV
